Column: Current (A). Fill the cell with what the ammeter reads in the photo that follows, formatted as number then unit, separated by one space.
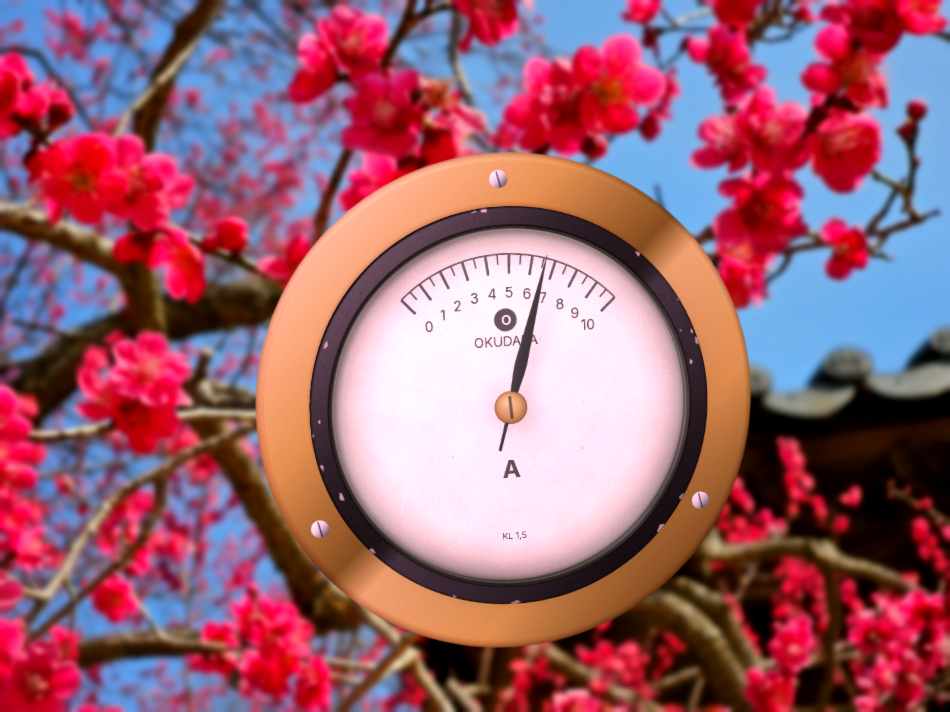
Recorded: 6.5 A
